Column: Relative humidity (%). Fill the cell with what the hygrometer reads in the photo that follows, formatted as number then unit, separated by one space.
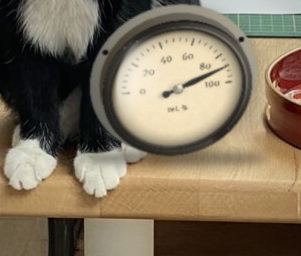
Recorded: 88 %
